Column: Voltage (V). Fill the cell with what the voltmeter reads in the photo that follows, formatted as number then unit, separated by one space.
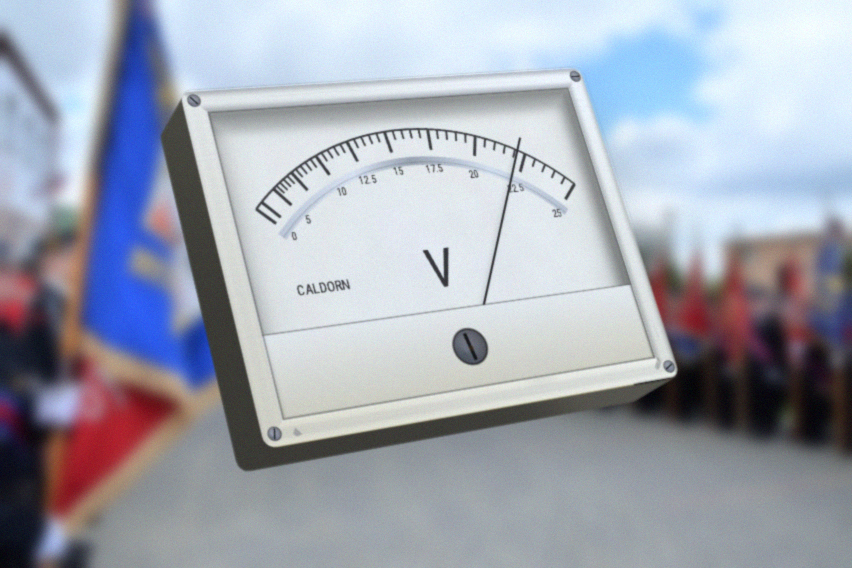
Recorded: 22 V
